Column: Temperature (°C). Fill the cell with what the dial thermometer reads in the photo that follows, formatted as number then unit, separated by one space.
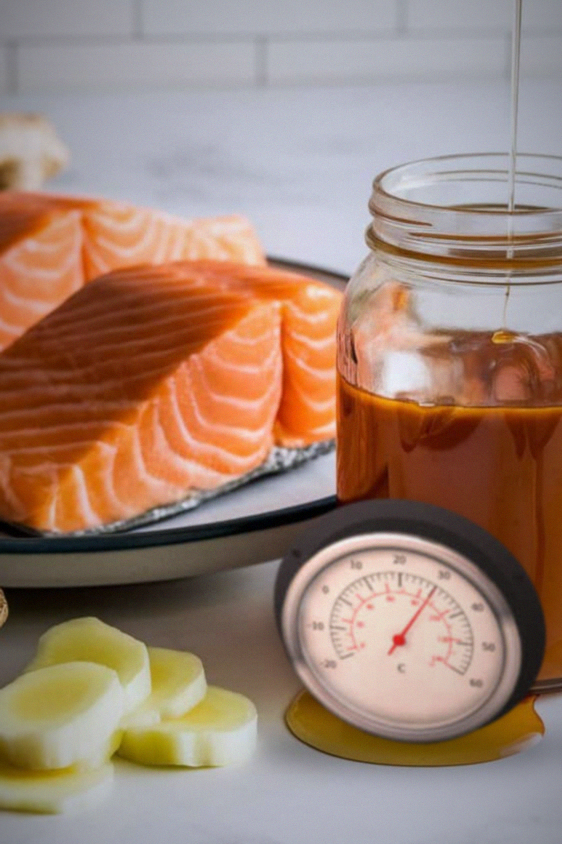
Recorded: 30 °C
